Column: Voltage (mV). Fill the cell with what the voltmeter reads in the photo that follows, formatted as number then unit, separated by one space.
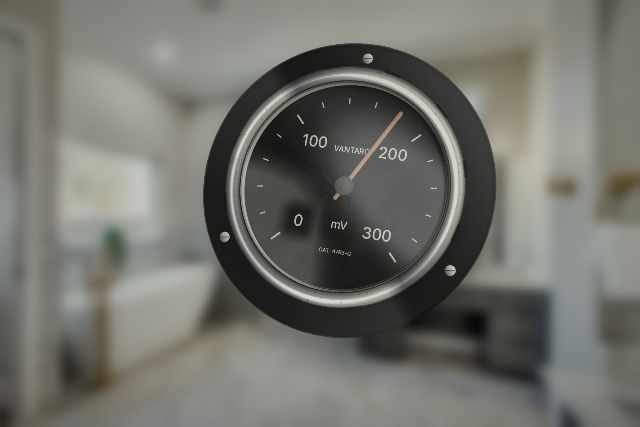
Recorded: 180 mV
